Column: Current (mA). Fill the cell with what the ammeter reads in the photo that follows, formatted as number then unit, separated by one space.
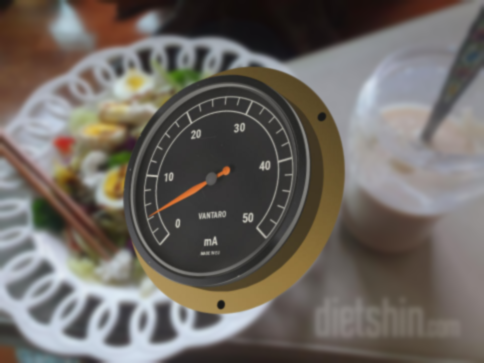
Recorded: 4 mA
